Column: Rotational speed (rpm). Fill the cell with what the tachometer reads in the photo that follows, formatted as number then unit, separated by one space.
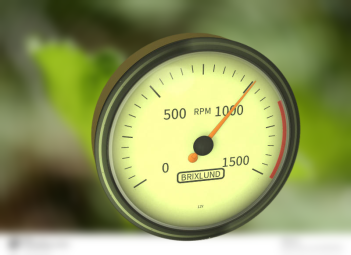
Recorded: 1000 rpm
